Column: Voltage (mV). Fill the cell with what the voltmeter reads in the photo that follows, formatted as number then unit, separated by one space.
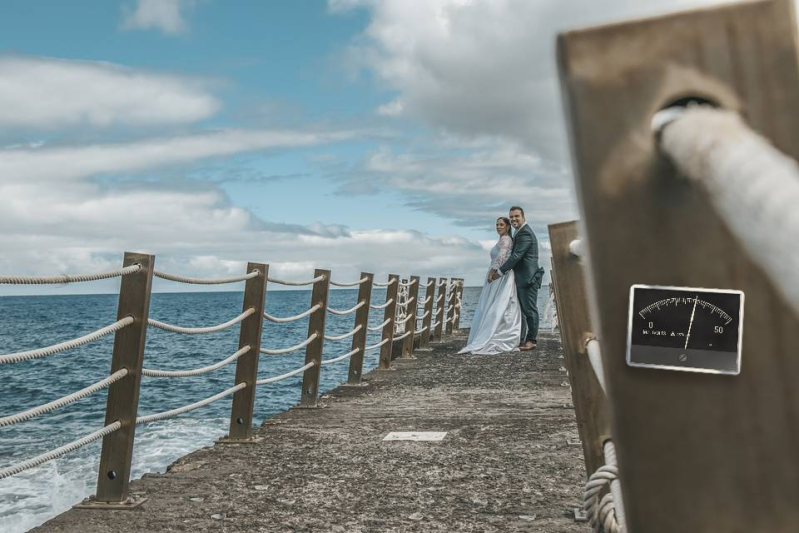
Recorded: 30 mV
